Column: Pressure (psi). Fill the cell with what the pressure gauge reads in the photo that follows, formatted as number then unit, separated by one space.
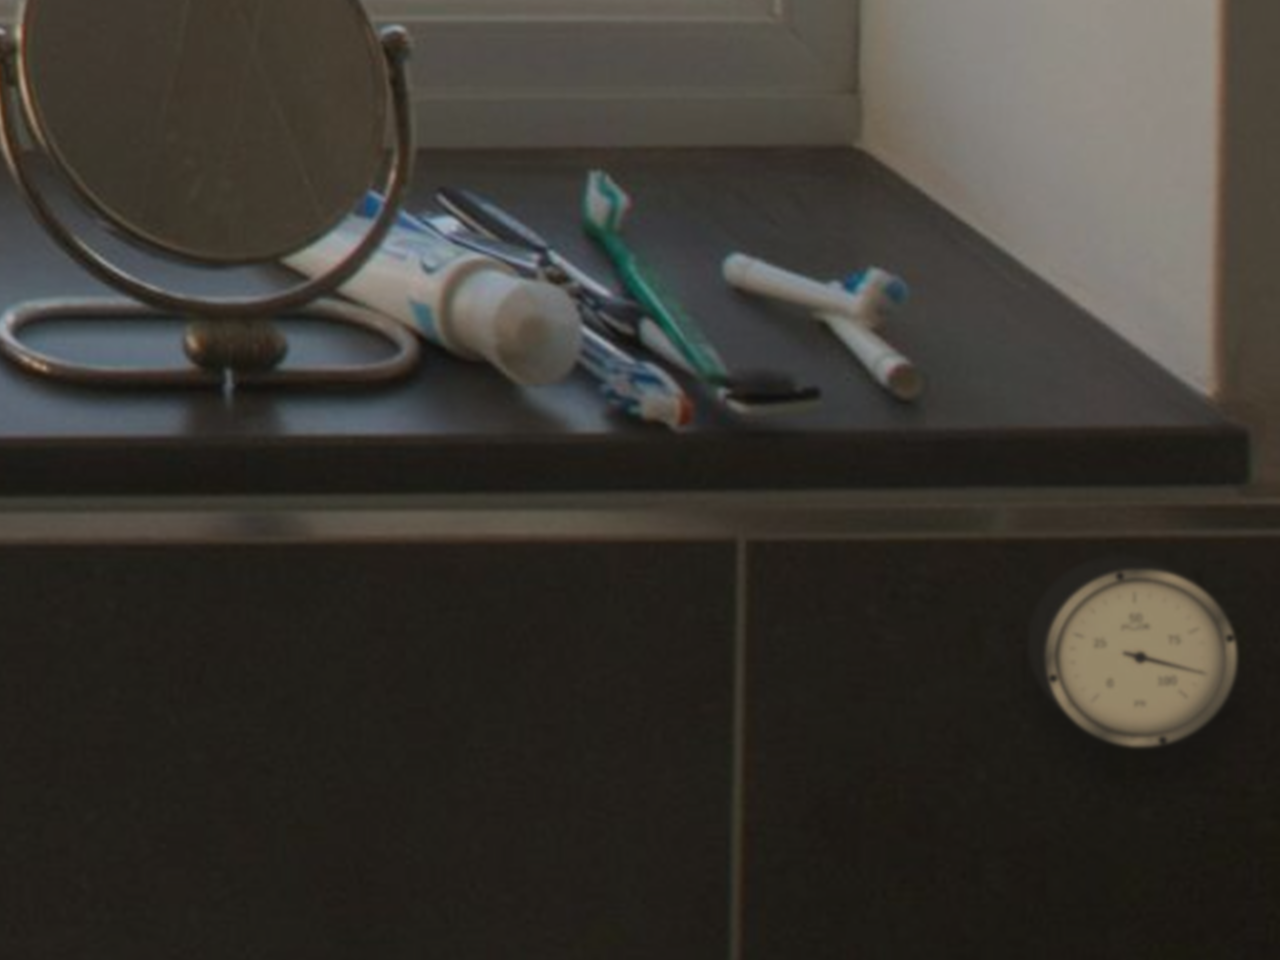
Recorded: 90 psi
